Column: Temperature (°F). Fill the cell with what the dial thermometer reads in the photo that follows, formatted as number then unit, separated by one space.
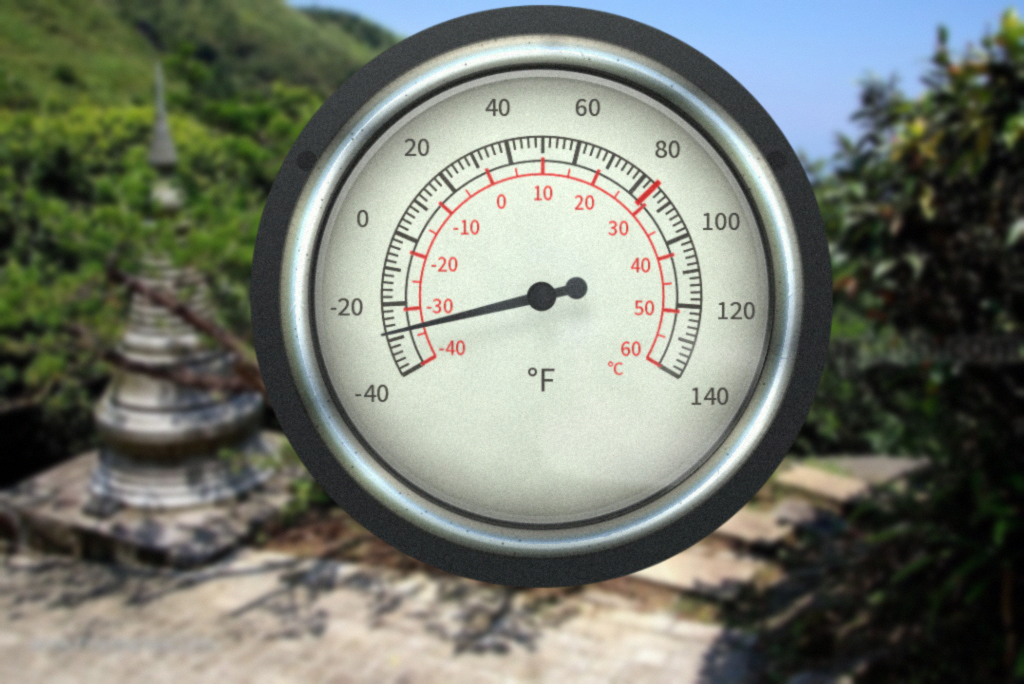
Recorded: -28 °F
